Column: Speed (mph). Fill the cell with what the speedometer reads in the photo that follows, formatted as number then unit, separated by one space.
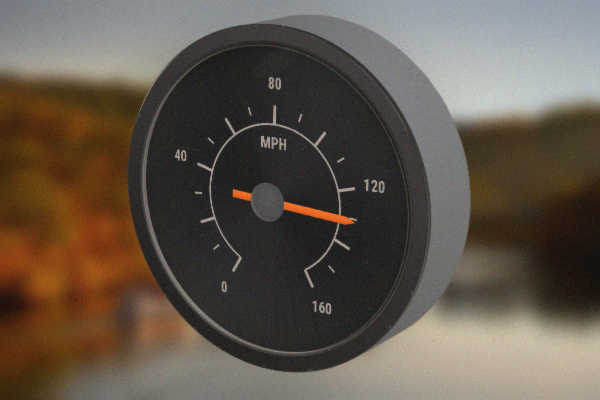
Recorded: 130 mph
